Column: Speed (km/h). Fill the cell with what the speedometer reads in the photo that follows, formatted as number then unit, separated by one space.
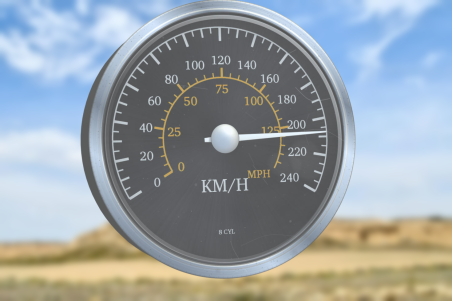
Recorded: 207.5 km/h
